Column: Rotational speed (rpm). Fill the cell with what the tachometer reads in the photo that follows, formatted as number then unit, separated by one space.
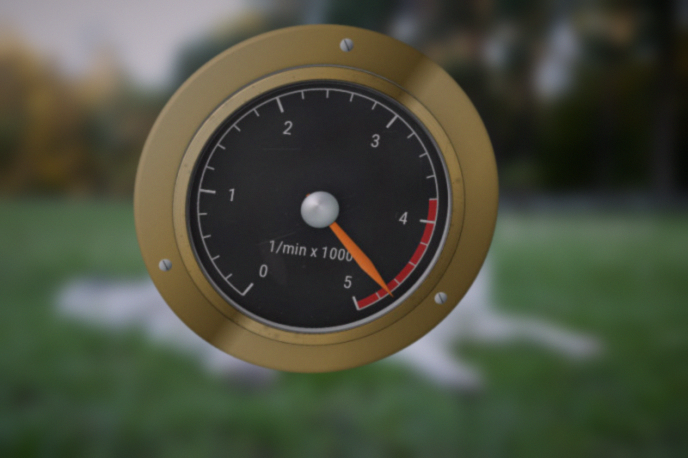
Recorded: 4700 rpm
